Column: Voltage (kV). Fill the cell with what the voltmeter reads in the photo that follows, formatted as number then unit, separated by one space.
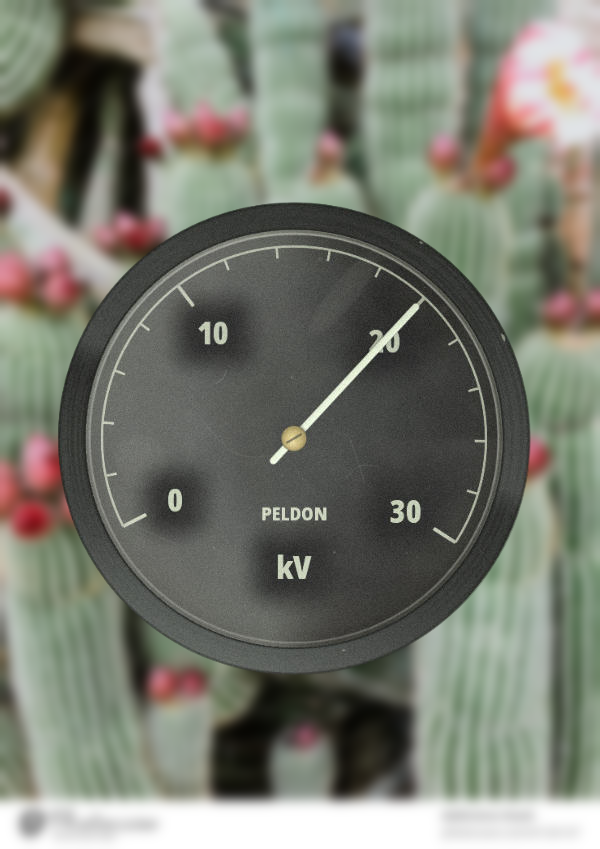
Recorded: 20 kV
